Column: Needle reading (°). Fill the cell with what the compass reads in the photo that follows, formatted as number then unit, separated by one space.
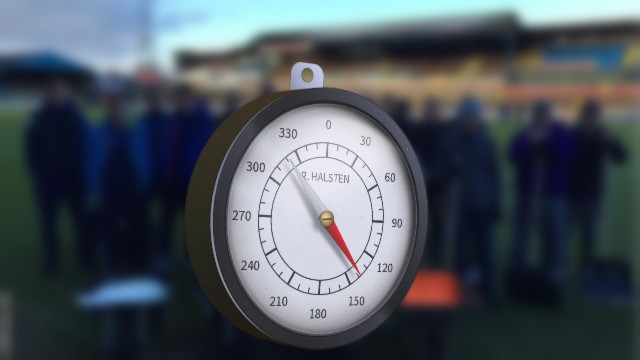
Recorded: 140 °
